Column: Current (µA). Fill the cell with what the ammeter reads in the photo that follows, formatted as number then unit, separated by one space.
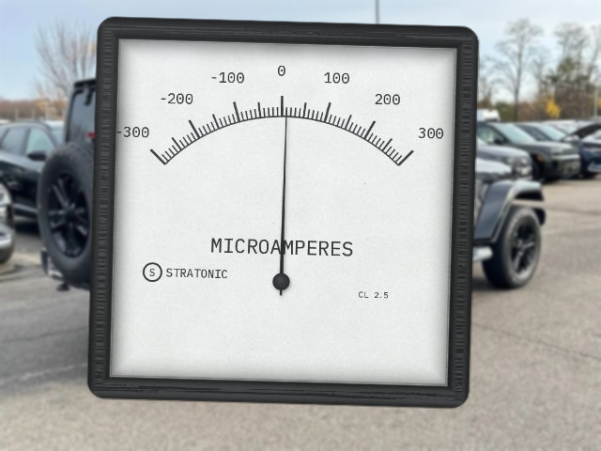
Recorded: 10 µA
